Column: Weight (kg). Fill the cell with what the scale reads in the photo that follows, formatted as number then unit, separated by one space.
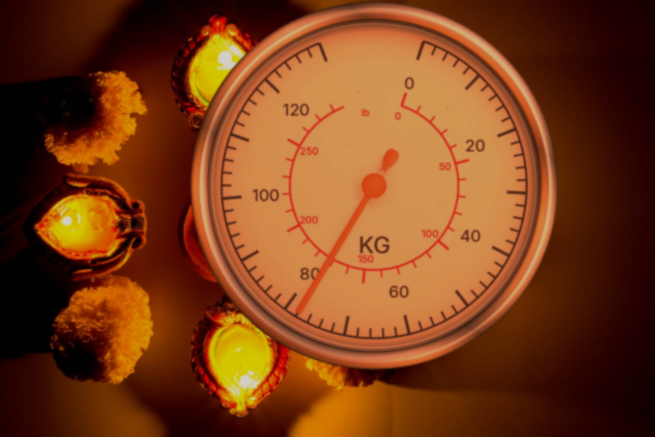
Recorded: 78 kg
